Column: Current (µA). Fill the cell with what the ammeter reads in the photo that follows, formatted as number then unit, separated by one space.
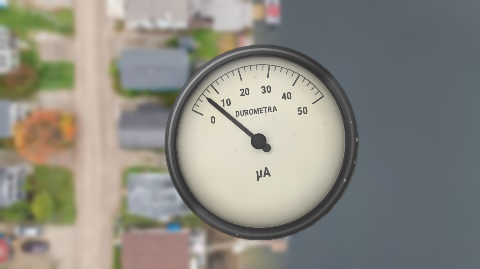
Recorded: 6 µA
